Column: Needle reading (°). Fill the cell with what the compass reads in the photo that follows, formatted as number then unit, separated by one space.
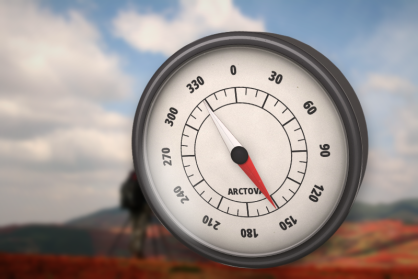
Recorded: 150 °
